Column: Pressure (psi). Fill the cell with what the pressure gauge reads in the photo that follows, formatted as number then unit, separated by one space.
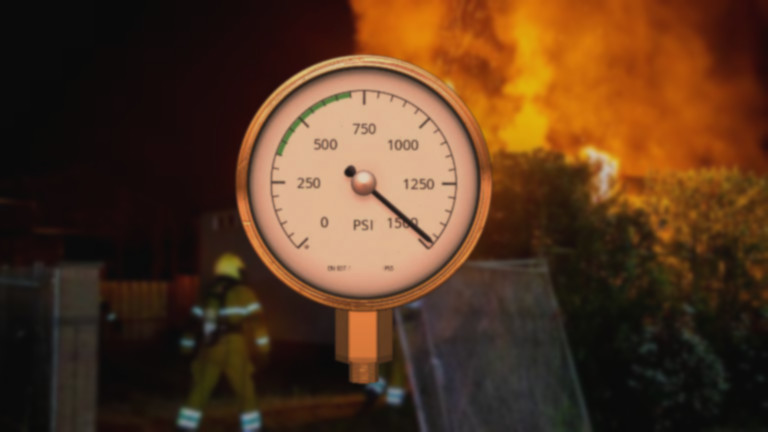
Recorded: 1475 psi
